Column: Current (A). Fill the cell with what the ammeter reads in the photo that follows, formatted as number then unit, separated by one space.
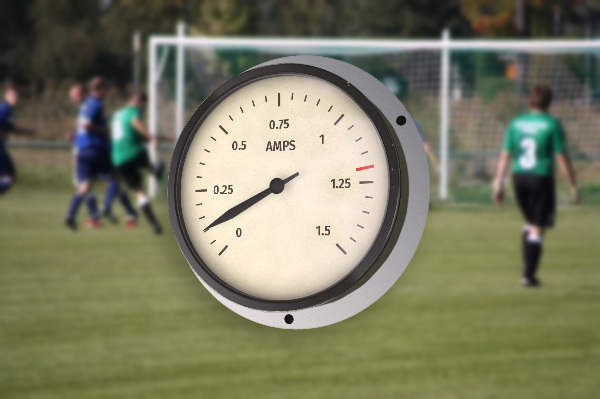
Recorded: 0.1 A
